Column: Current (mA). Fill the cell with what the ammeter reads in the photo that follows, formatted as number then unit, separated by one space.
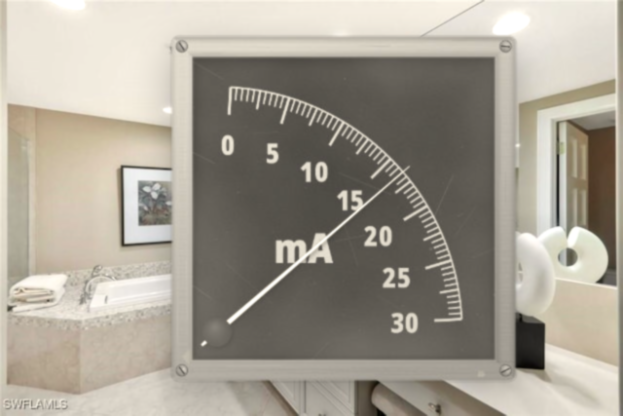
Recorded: 16.5 mA
